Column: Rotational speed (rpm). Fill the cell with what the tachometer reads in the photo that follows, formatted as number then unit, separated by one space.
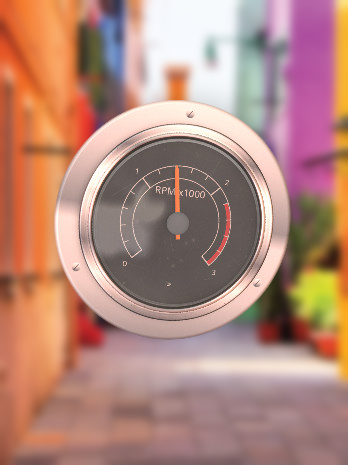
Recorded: 1400 rpm
